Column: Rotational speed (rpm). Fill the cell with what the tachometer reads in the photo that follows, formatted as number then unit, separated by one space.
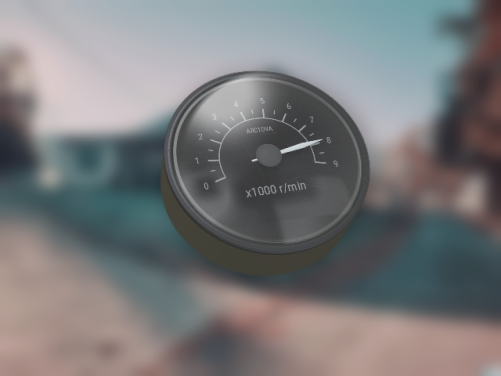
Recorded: 8000 rpm
